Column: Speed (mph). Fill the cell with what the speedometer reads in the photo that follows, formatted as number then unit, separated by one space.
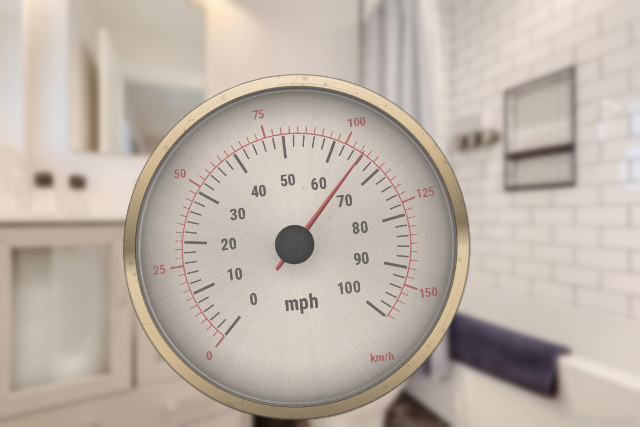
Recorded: 66 mph
